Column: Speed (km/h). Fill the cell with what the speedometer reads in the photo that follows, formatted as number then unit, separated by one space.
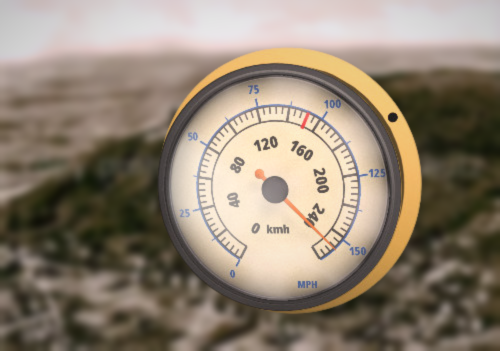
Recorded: 248 km/h
